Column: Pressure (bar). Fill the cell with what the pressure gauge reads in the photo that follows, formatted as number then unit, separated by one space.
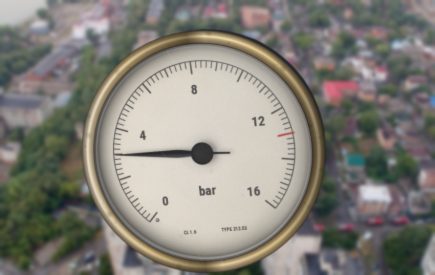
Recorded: 3 bar
